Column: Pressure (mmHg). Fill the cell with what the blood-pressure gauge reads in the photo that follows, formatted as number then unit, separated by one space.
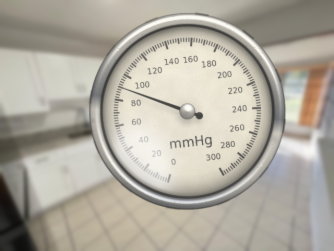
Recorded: 90 mmHg
